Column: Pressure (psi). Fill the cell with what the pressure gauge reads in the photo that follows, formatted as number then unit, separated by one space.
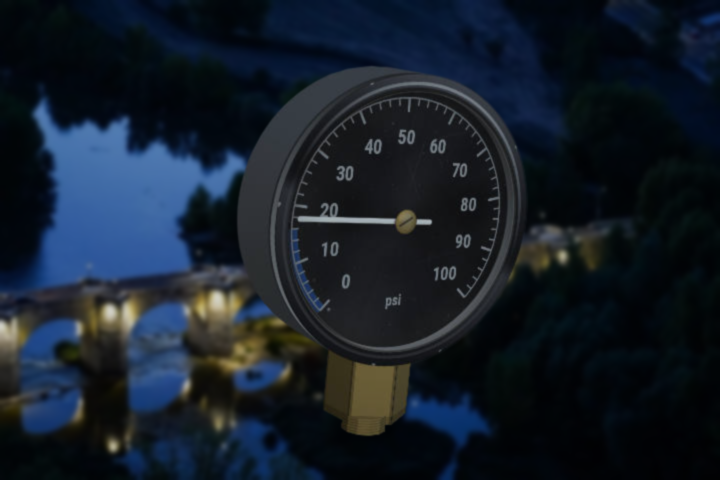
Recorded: 18 psi
